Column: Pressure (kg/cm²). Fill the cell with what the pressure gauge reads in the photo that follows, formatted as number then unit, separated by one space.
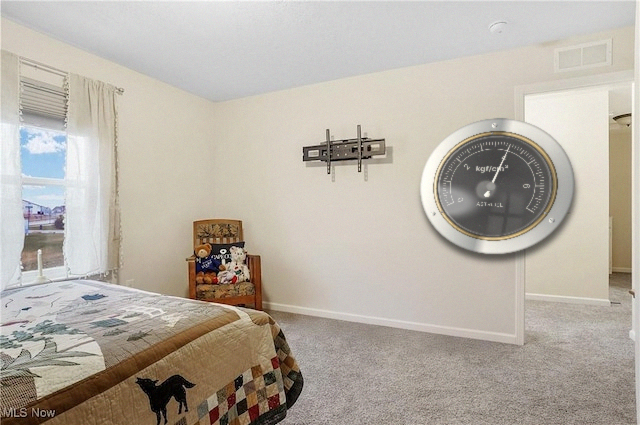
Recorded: 4 kg/cm²
